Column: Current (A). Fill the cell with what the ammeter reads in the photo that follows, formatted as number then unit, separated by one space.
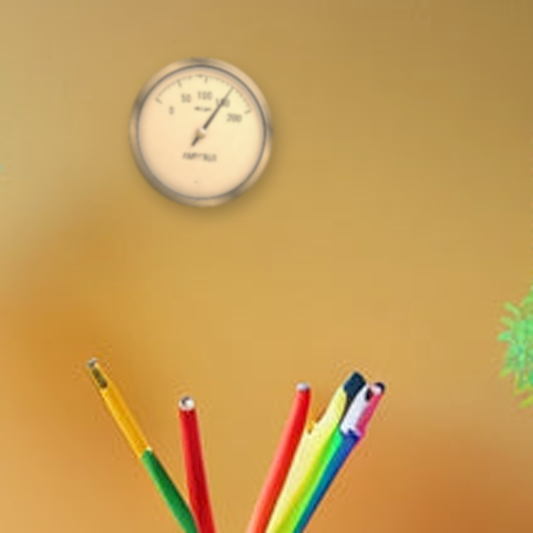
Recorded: 150 A
